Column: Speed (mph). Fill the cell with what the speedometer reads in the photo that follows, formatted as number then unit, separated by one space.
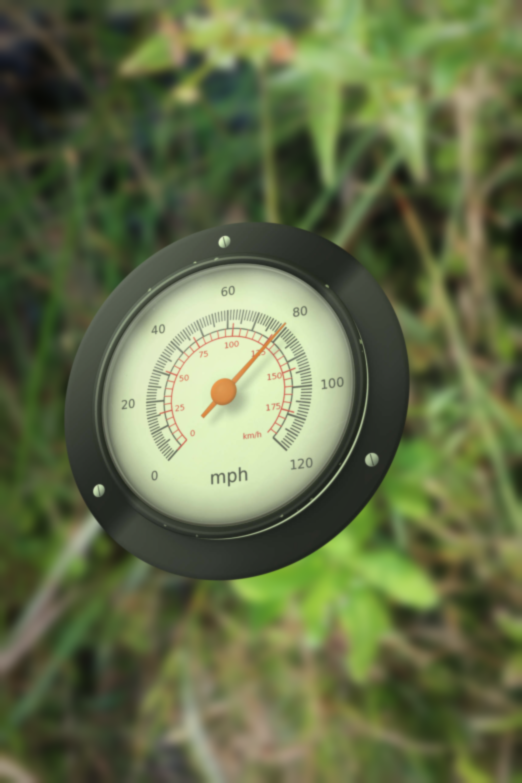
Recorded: 80 mph
